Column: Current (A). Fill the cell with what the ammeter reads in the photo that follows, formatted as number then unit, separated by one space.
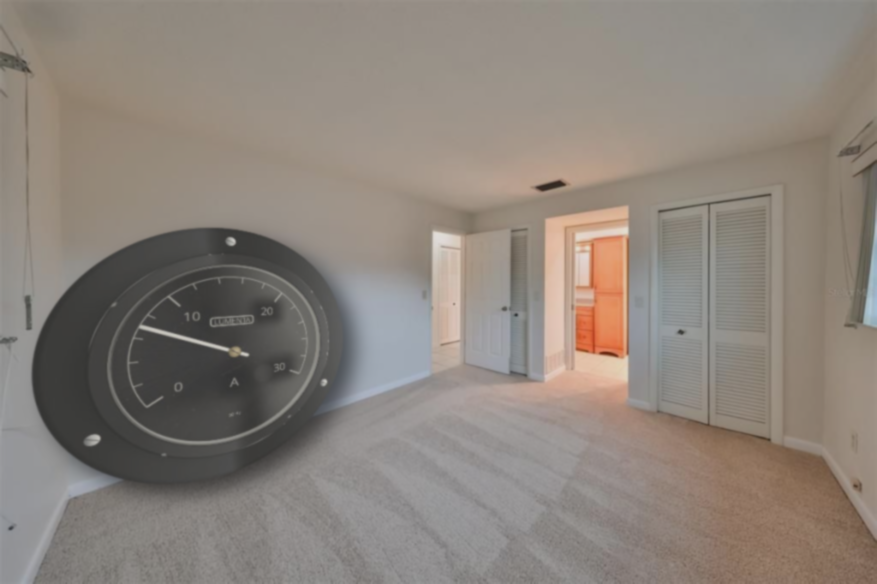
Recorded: 7 A
